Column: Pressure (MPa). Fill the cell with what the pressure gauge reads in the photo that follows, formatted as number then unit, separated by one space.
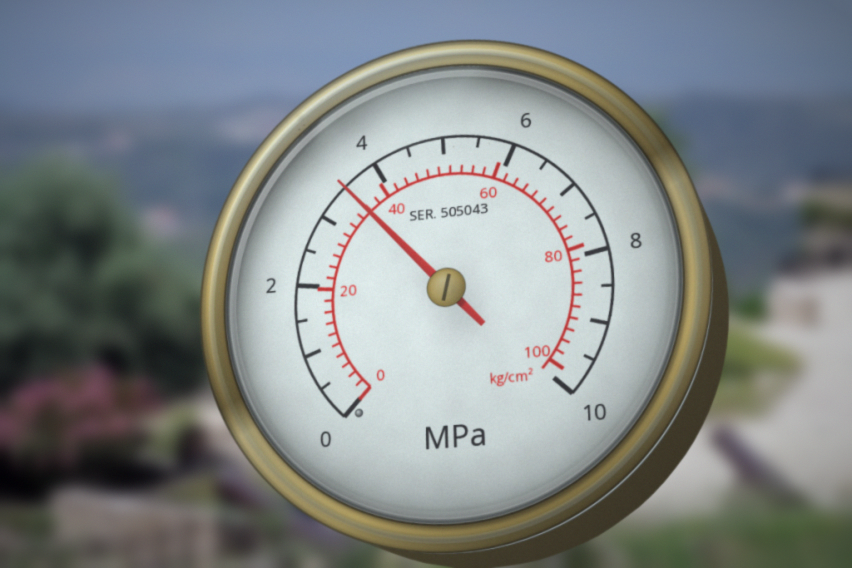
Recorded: 3.5 MPa
